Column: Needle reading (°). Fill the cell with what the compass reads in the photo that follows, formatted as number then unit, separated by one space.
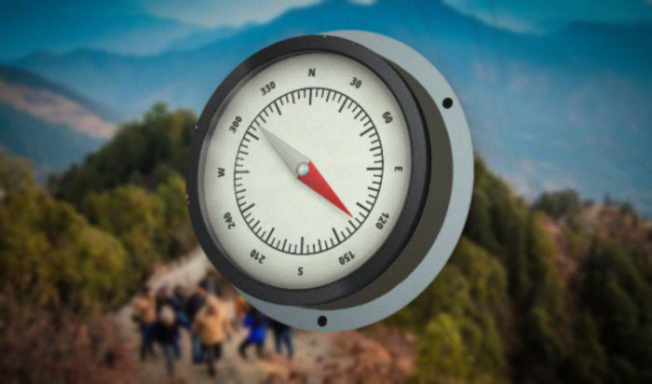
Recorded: 130 °
